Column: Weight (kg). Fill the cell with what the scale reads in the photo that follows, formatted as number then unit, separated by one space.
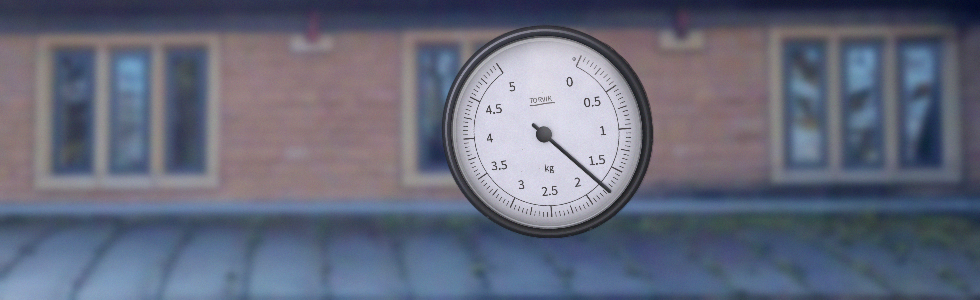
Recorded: 1.75 kg
